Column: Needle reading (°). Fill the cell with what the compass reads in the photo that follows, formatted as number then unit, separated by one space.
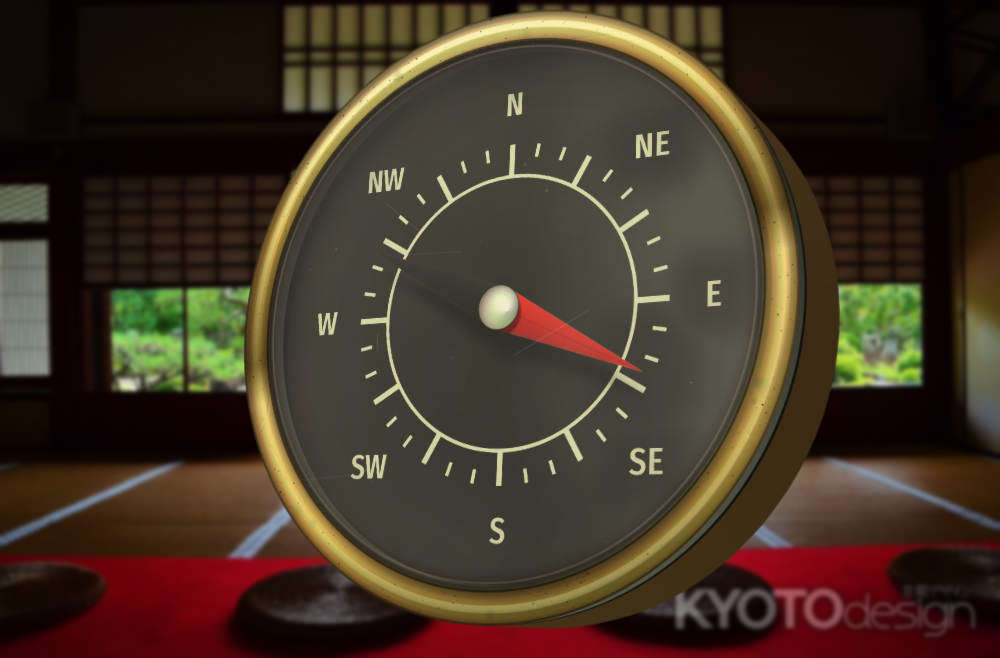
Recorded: 115 °
